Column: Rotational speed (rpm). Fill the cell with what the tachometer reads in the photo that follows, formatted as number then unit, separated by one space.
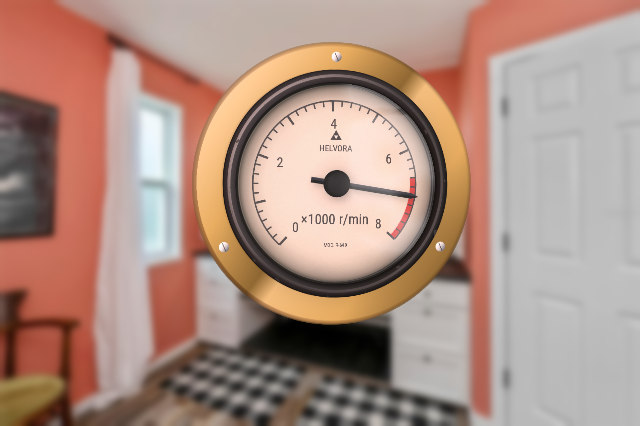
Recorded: 7000 rpm
